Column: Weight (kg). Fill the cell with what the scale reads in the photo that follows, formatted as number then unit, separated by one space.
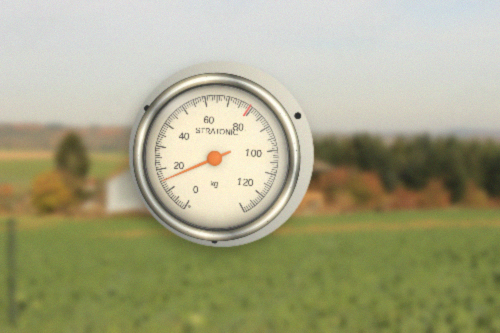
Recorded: 15 kg
